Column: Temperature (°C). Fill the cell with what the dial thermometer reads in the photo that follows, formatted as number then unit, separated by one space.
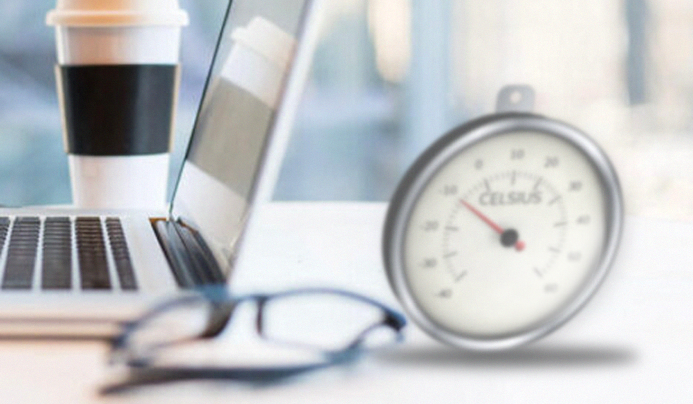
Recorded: -10 °C
